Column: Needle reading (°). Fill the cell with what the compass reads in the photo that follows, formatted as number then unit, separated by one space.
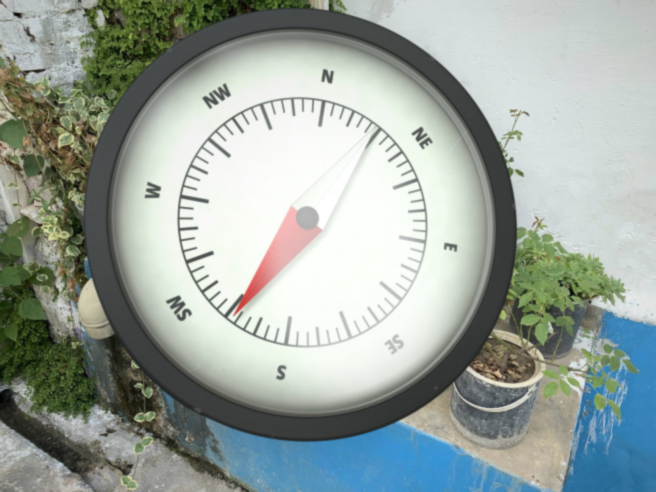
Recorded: 207.5 °
